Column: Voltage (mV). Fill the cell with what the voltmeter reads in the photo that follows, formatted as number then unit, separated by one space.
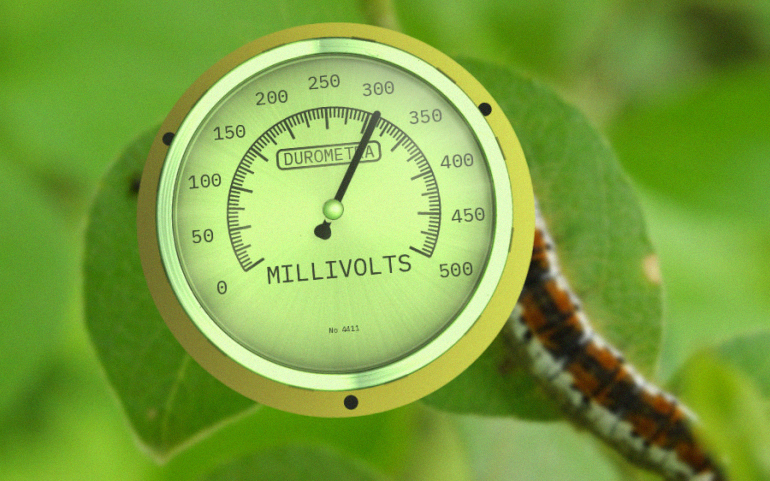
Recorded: 310 mV
